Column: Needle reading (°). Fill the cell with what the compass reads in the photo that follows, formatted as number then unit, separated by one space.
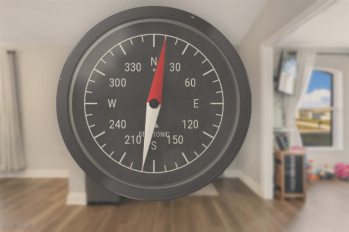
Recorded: 10 °
